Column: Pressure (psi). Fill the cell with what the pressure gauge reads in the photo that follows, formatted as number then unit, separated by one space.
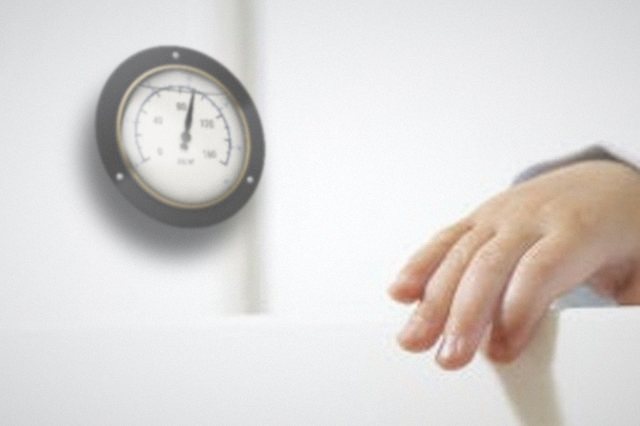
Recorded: 90 psi
